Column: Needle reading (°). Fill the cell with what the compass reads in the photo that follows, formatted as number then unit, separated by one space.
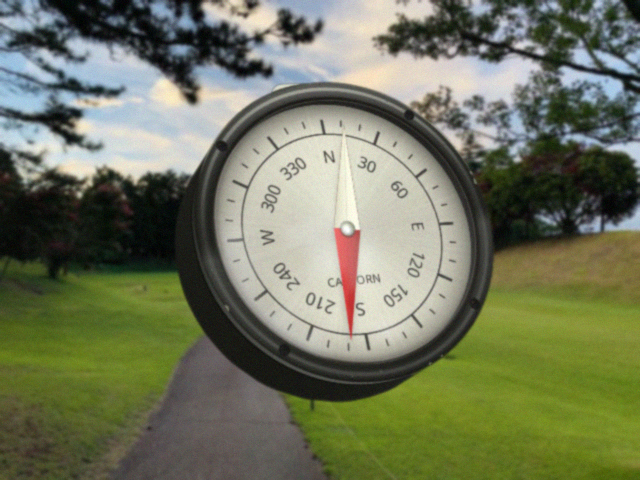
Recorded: 190 °
